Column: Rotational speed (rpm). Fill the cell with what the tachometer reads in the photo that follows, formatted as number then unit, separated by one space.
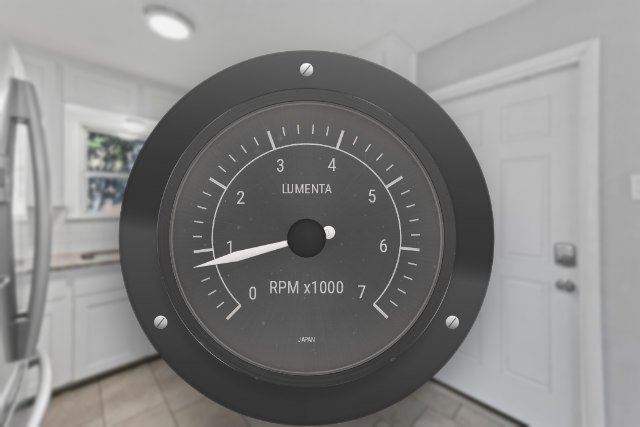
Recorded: 800 rpm
